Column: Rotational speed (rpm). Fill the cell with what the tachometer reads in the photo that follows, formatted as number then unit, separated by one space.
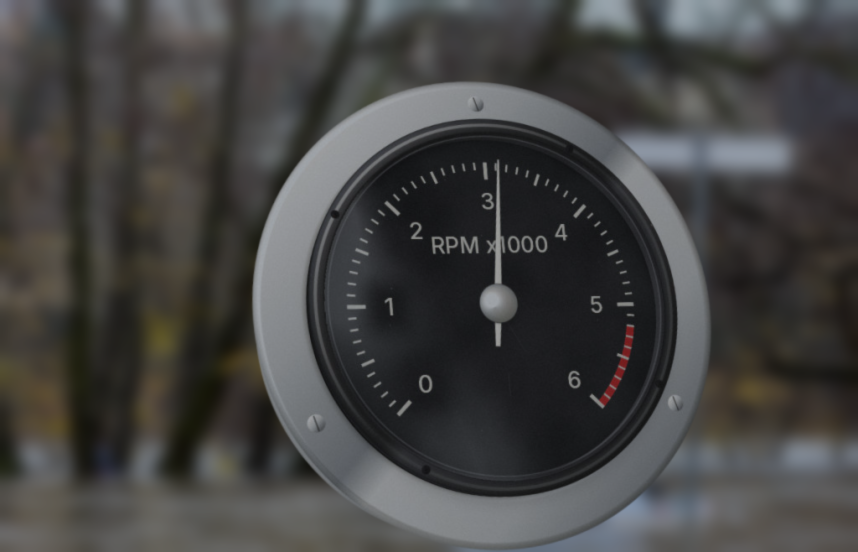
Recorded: 3100 rpm
